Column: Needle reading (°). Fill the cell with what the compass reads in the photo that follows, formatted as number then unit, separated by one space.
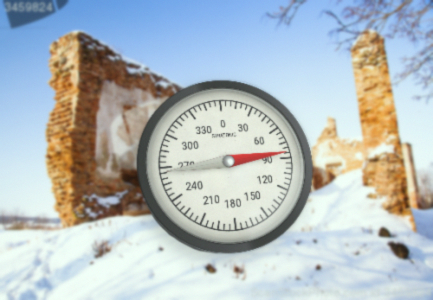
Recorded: 85 °
